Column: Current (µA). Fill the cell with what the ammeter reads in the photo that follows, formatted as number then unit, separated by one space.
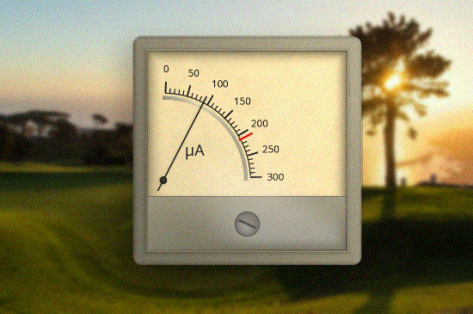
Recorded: 90 µA
